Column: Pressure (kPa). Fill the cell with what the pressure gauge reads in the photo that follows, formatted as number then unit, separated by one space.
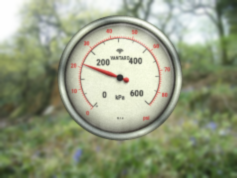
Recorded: 150 kPa
